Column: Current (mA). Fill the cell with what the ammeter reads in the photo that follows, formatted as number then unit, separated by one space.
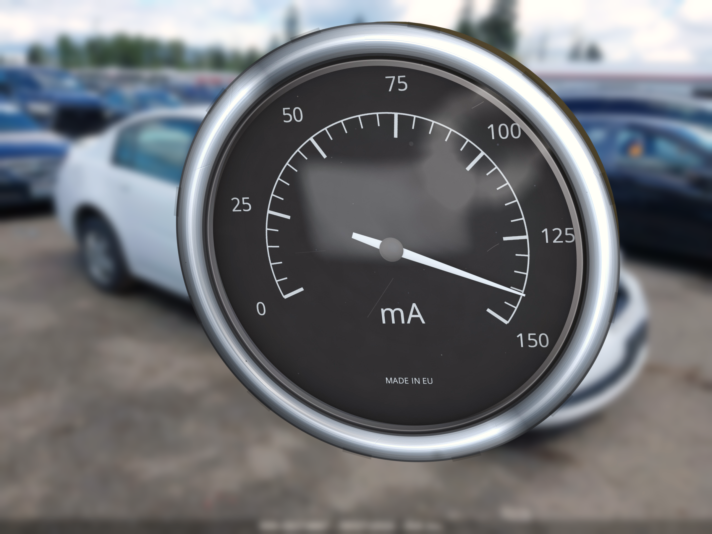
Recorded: 140 mA
